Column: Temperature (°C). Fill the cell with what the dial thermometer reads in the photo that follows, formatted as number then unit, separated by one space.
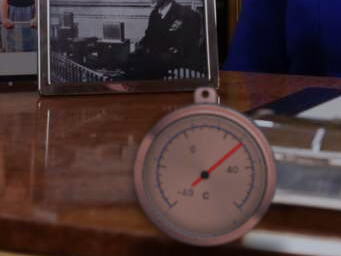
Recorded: 28 °C
